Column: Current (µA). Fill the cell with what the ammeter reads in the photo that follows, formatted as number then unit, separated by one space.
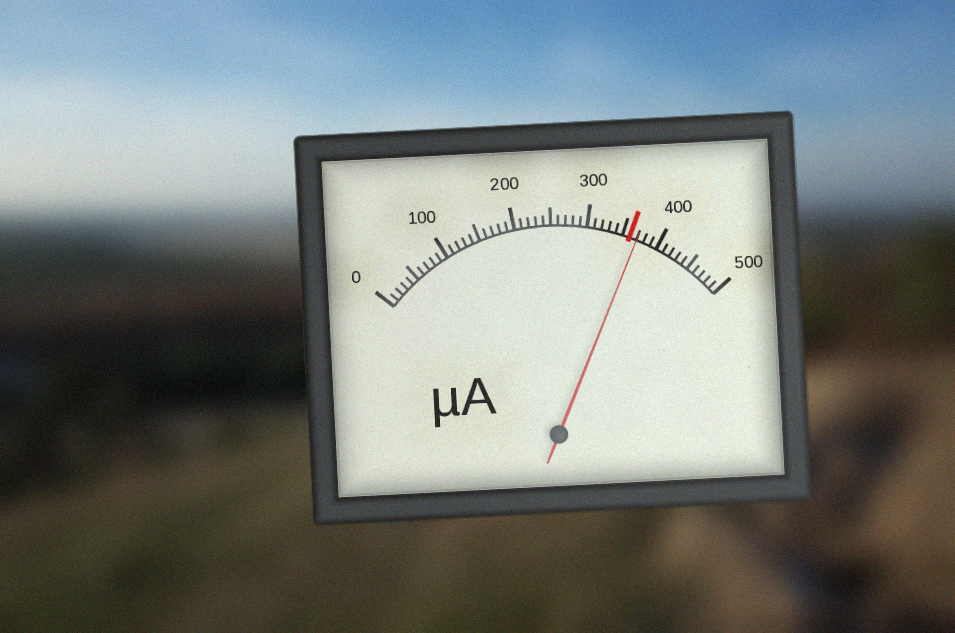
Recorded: 370 µA
